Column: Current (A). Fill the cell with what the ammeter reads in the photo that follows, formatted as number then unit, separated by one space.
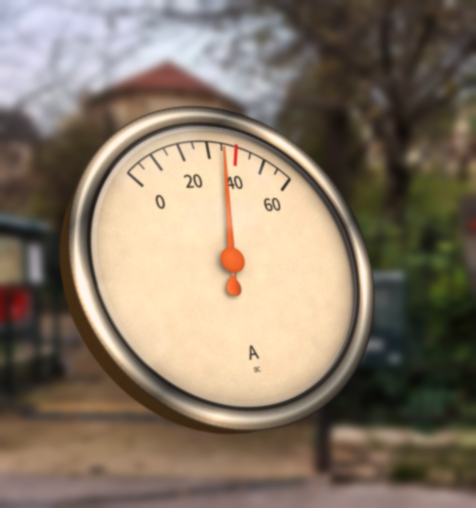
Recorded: 35 A
